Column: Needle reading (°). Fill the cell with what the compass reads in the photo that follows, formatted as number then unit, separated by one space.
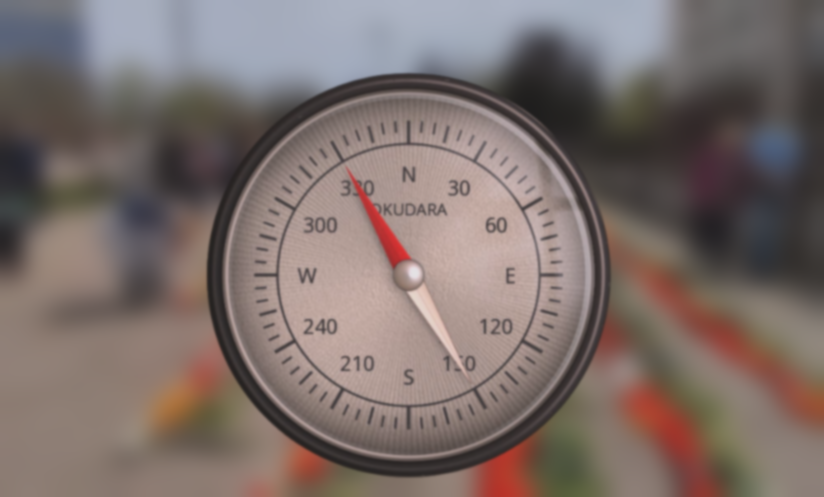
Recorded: 330 °
